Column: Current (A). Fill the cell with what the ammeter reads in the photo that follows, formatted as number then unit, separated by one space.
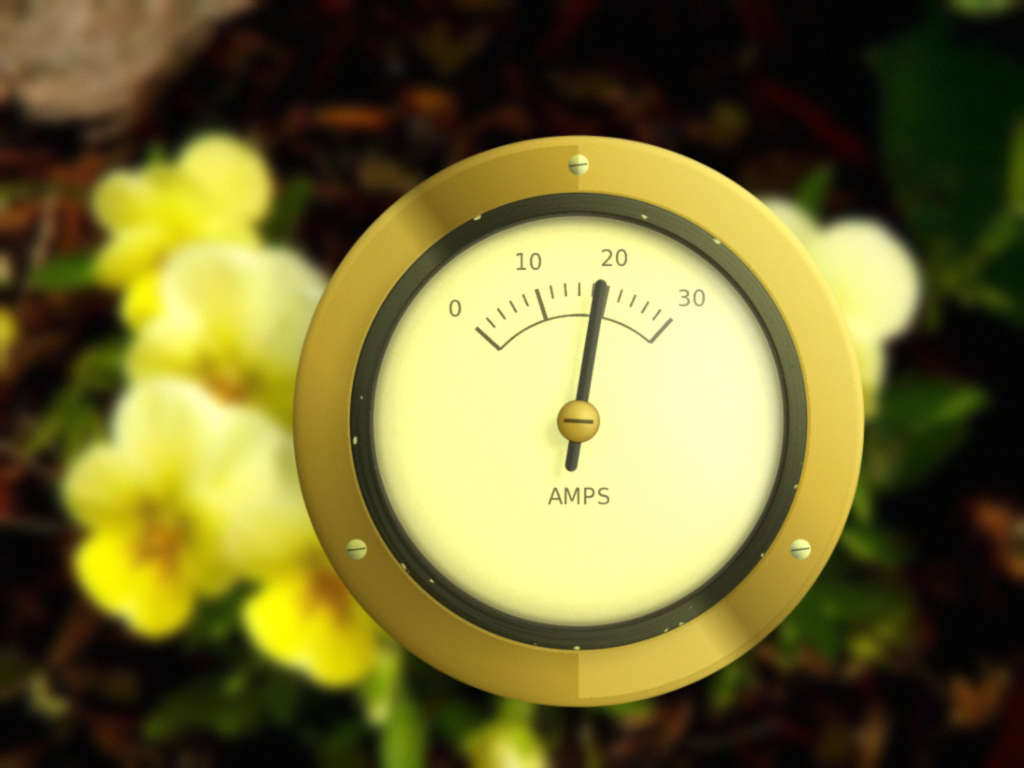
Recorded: 19 A
